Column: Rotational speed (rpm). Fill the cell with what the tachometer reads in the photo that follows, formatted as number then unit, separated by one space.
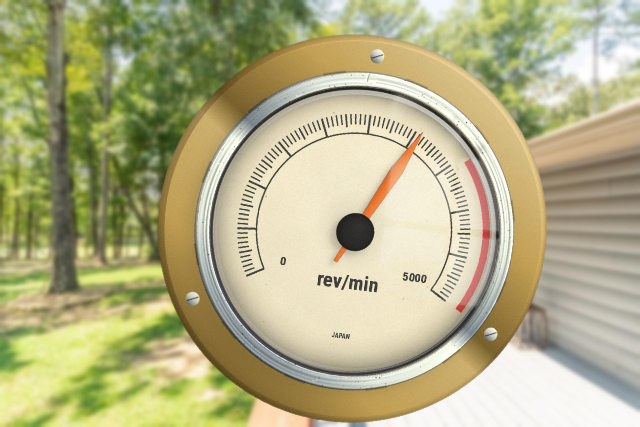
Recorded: 3050 rpm
